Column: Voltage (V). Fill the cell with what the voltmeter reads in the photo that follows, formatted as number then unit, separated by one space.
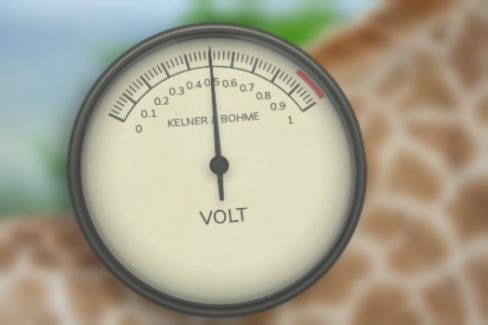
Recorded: 0.5 V
